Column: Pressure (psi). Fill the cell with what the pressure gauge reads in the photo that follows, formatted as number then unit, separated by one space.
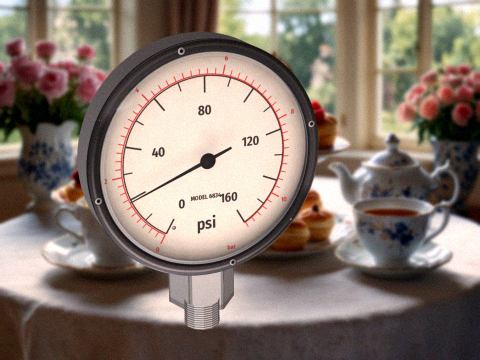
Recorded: 20 psi
